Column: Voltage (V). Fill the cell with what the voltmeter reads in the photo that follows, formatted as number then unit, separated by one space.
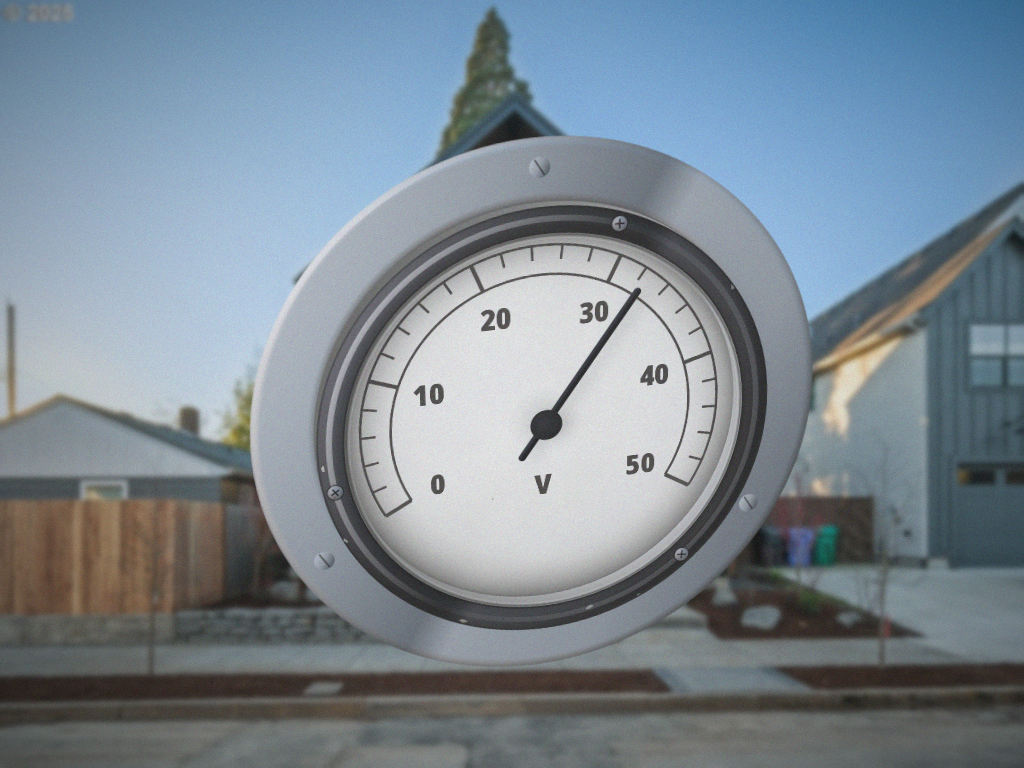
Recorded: 32 V
